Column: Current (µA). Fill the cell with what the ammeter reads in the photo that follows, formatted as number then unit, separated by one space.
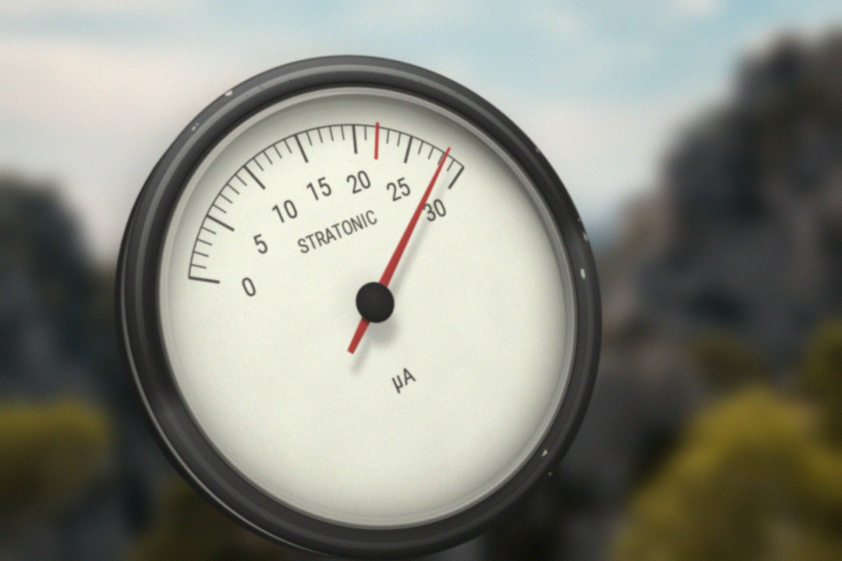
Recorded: 28 µA
